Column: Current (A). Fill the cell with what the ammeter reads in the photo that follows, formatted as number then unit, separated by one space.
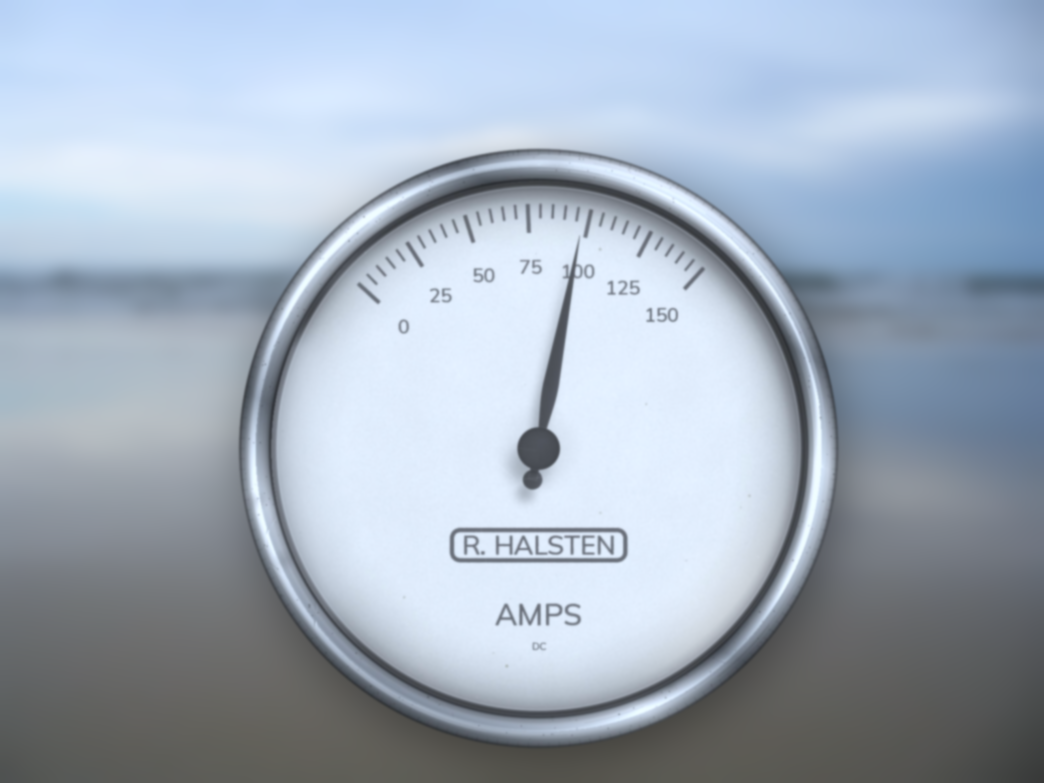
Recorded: 97.5 A
